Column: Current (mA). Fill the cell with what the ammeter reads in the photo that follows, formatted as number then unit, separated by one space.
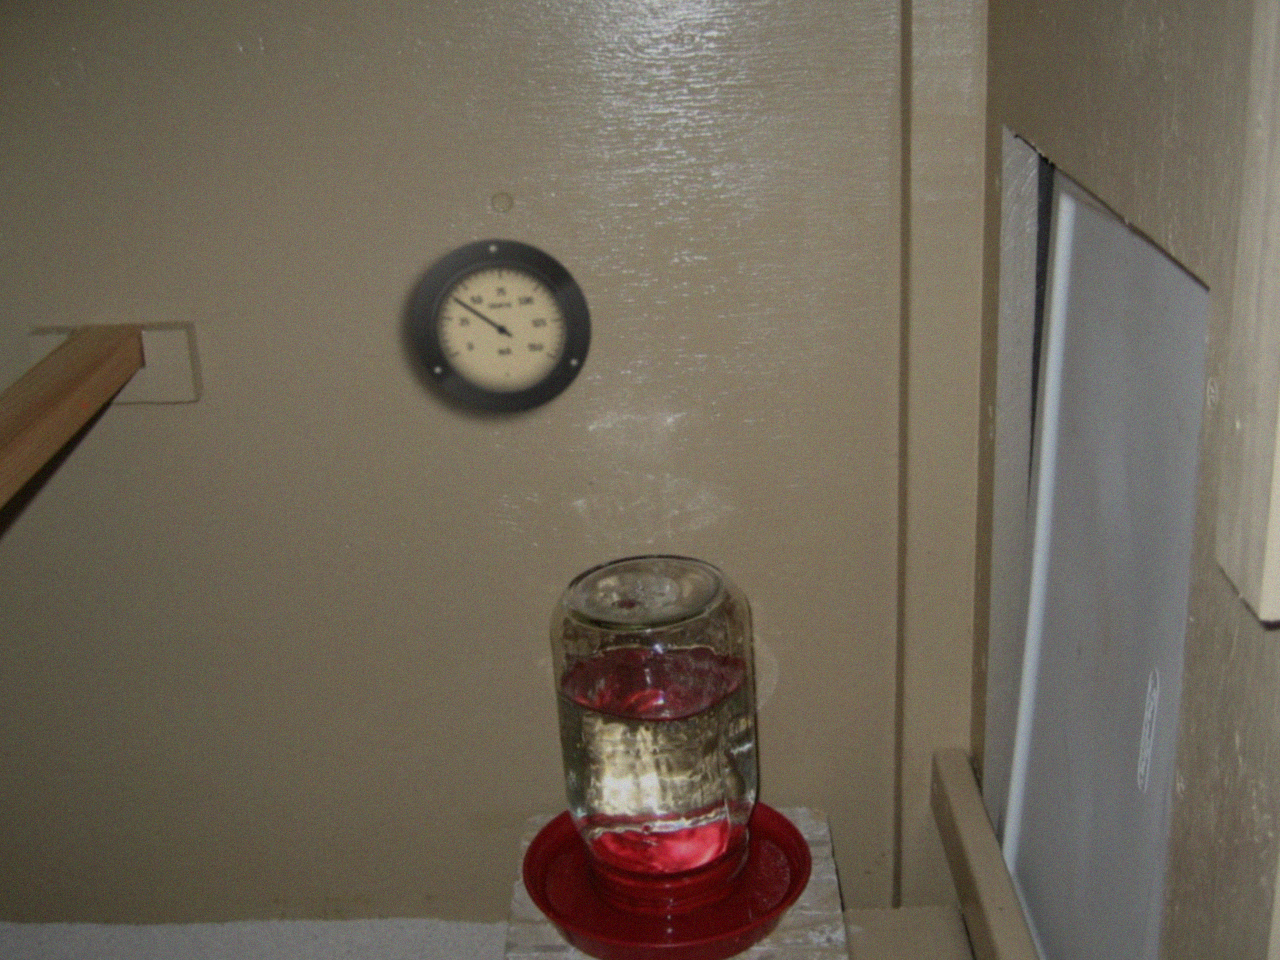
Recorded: 40 mA
